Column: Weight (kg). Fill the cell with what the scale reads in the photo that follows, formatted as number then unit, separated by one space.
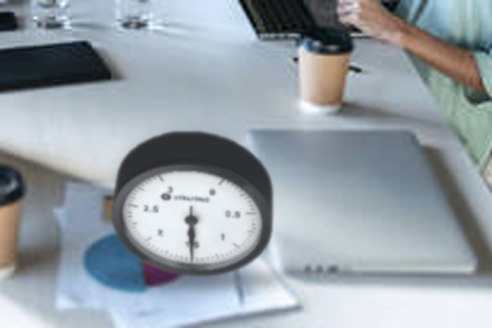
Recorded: 1.5 kg
